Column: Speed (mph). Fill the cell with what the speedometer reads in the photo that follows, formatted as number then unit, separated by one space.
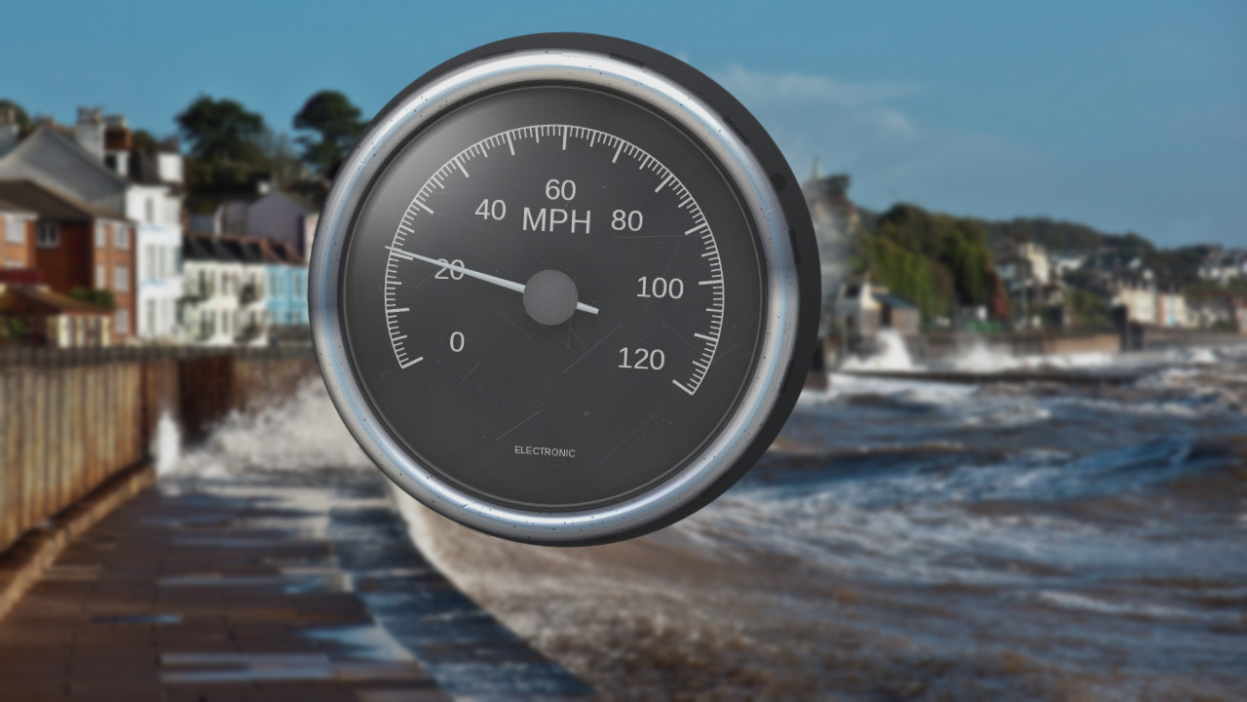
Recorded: 21 mph
